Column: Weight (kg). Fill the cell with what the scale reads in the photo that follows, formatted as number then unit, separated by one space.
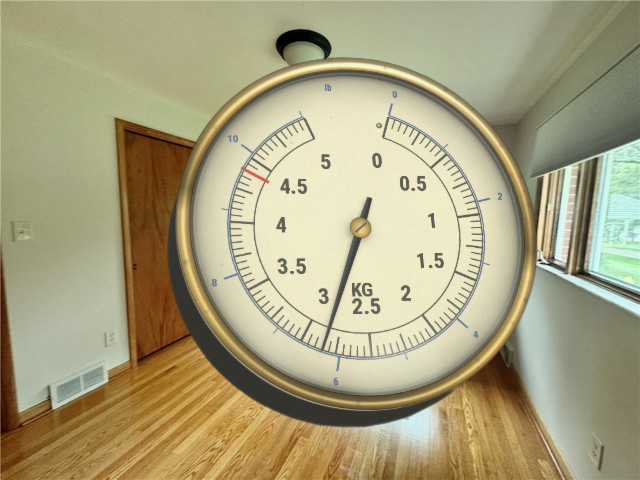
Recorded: 2.85 kg
